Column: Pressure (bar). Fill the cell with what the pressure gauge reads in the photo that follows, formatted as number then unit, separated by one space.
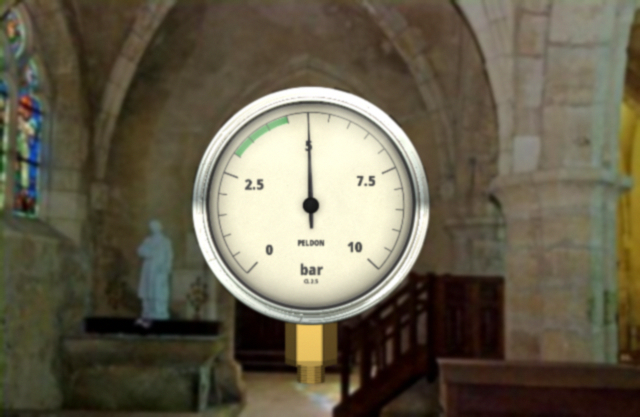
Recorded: 5 bar
